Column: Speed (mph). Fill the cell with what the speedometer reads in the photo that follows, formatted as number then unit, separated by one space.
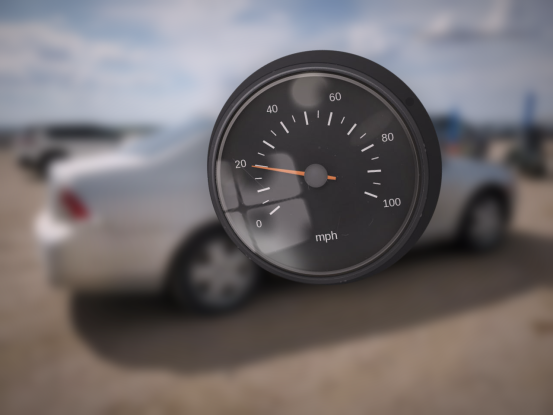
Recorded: 20 mph
